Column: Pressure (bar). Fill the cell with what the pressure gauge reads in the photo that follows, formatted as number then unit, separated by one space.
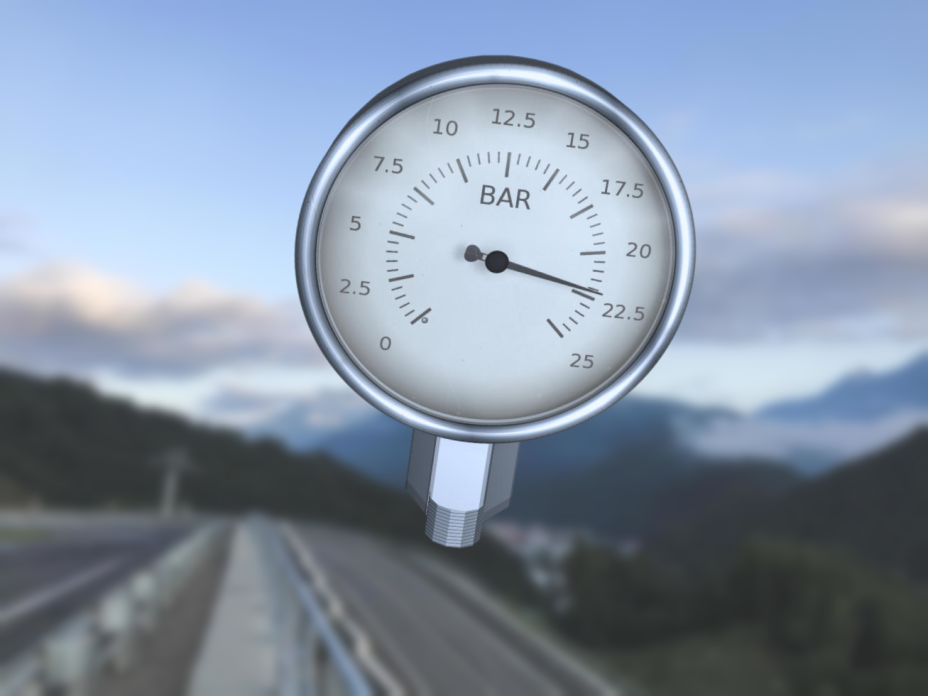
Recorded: 22 bar
